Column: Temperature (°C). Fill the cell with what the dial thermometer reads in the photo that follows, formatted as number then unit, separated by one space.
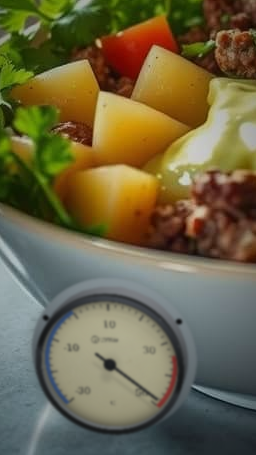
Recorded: 48 °C
